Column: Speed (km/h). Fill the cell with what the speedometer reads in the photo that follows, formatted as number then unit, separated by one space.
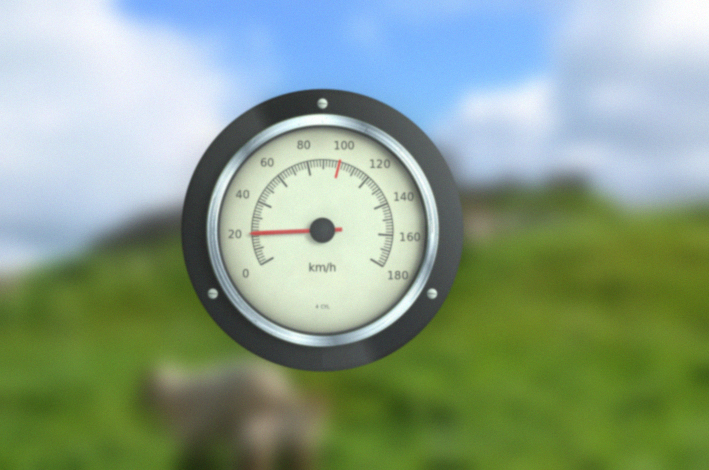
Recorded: 20 km/h
